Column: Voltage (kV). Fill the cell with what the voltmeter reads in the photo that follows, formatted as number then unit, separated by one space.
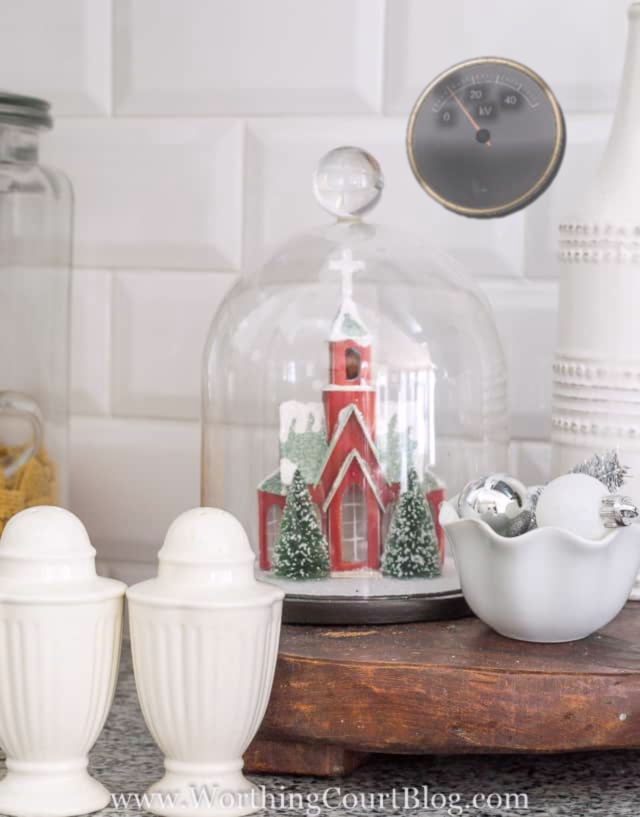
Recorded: 10 kV
